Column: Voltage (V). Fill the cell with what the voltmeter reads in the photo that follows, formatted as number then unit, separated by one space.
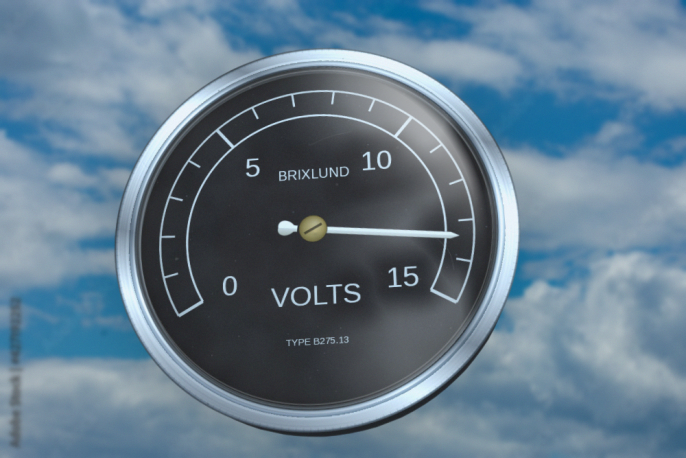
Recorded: 13.5 V
